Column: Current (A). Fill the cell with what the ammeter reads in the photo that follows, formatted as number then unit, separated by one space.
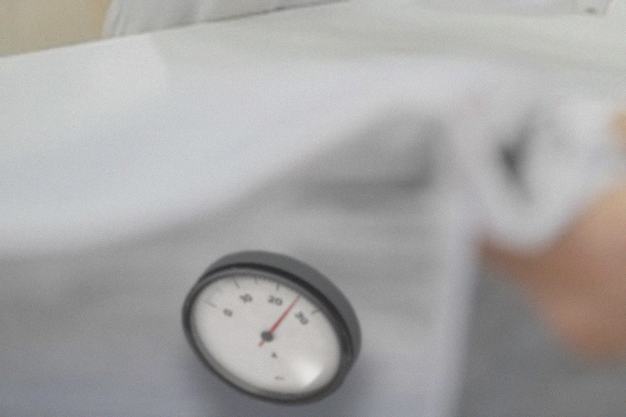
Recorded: 25 A
